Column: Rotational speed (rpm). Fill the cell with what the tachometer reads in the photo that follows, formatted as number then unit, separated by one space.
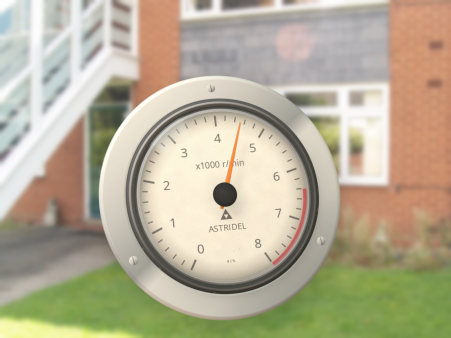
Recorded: 4500 rpm
